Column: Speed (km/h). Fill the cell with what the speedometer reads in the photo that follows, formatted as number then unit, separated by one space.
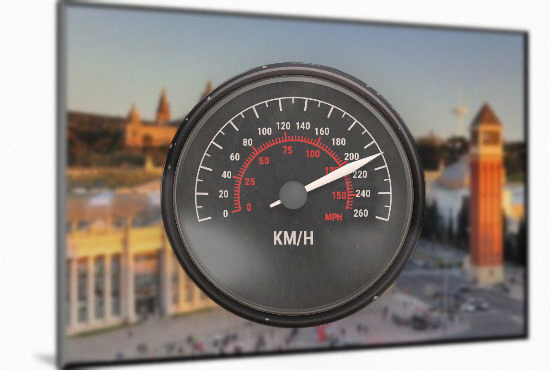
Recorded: 210 km/h
